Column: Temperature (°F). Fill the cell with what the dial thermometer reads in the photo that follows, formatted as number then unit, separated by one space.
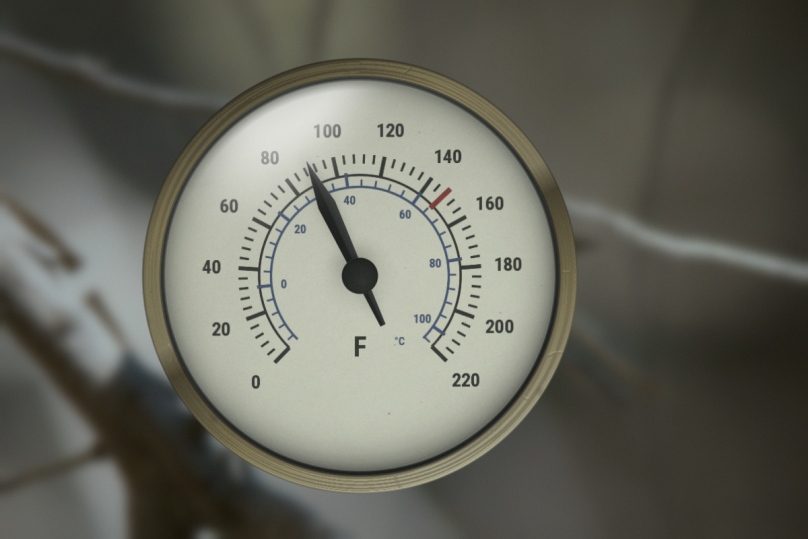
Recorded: 90 °F
